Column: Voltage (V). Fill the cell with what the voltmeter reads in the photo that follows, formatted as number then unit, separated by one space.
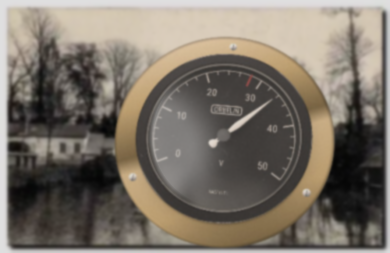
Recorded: 34 V
